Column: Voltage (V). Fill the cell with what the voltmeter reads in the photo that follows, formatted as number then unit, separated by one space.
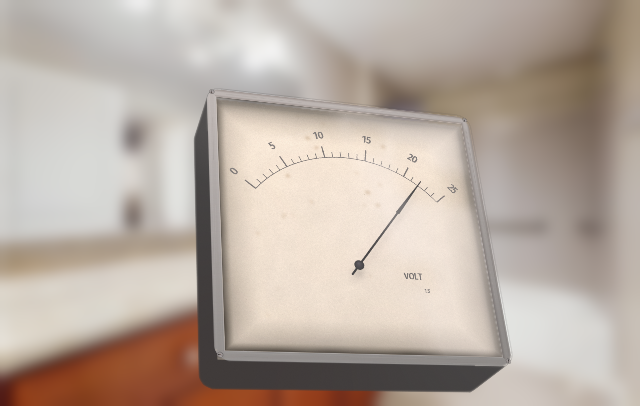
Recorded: 22 V
